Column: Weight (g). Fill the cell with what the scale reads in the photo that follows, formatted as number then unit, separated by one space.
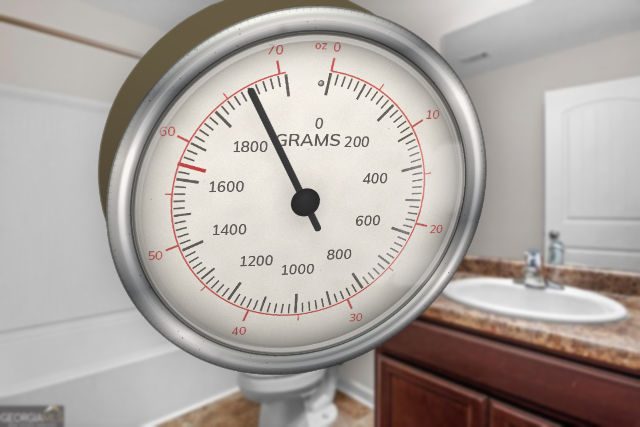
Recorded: 1900 g
